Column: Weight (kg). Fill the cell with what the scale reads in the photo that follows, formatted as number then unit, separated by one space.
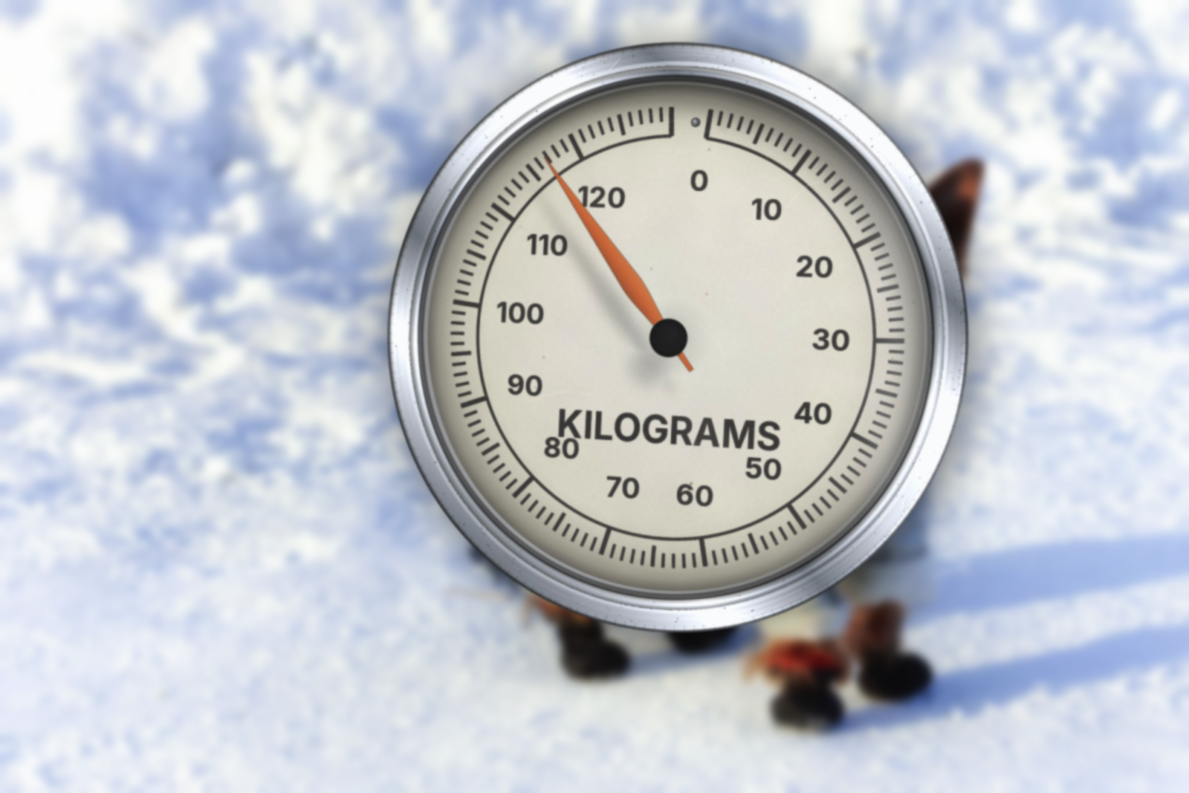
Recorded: 117 kg
